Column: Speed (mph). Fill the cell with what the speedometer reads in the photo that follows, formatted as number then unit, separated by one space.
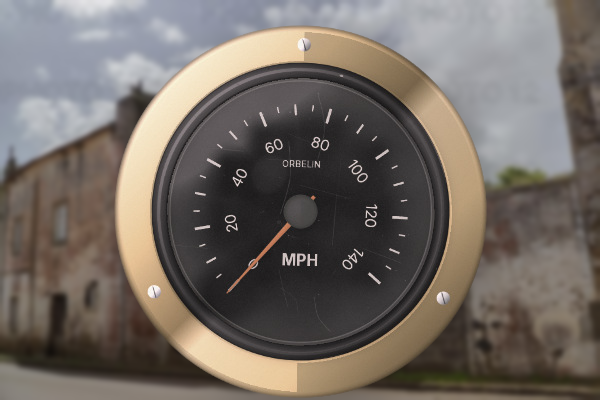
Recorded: 0 mph
